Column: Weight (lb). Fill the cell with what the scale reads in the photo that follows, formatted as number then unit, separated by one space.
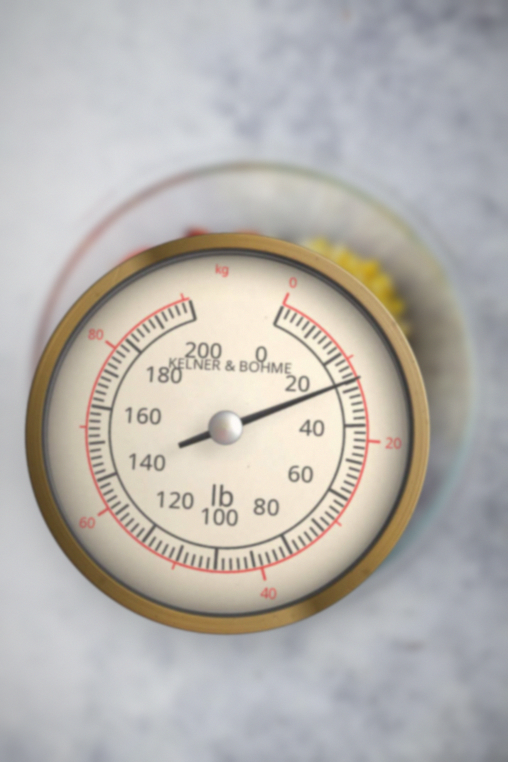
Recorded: 28 lb
